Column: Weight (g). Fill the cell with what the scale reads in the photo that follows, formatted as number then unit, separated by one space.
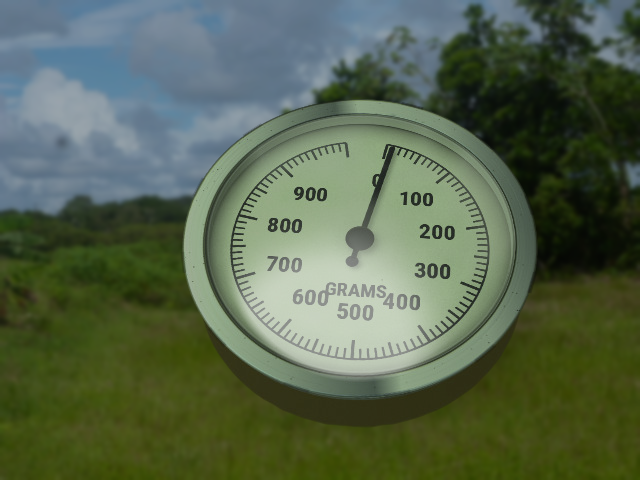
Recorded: 10 g
